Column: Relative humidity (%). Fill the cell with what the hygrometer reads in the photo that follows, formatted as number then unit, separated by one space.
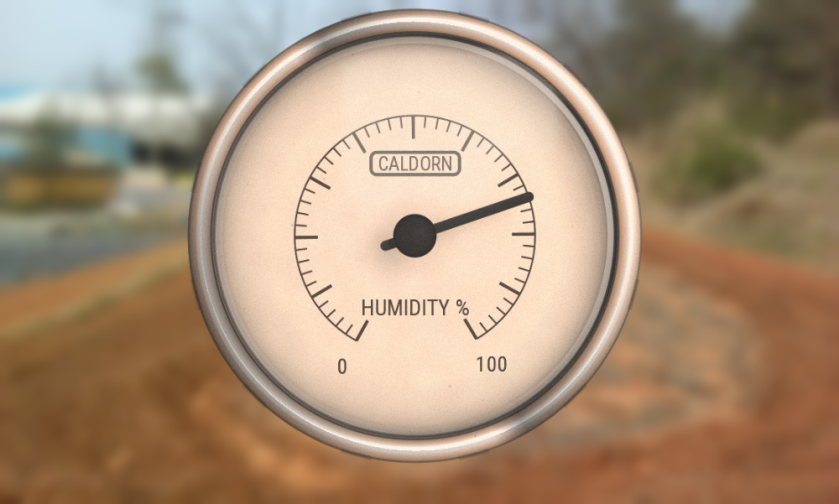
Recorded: 74 %
